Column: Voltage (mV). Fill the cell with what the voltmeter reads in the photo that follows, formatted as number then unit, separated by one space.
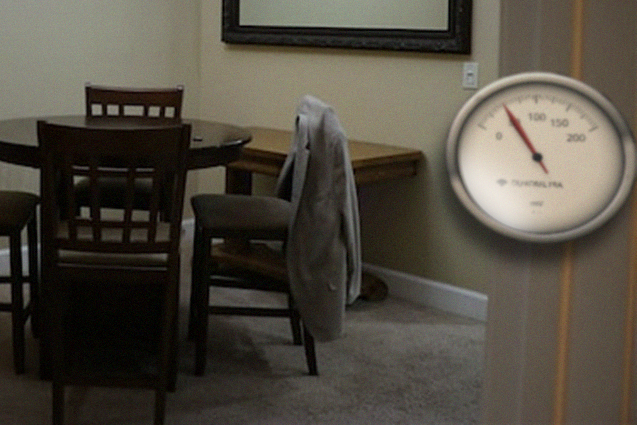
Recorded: 50 mV
